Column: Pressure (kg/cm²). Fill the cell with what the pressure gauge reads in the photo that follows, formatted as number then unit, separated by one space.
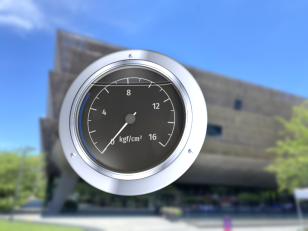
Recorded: 0 kg/cm²
